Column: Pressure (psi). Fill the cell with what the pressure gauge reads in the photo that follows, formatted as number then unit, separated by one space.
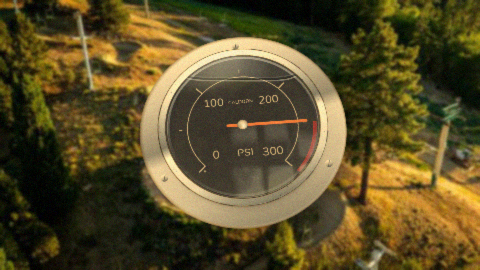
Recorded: 250 psi
